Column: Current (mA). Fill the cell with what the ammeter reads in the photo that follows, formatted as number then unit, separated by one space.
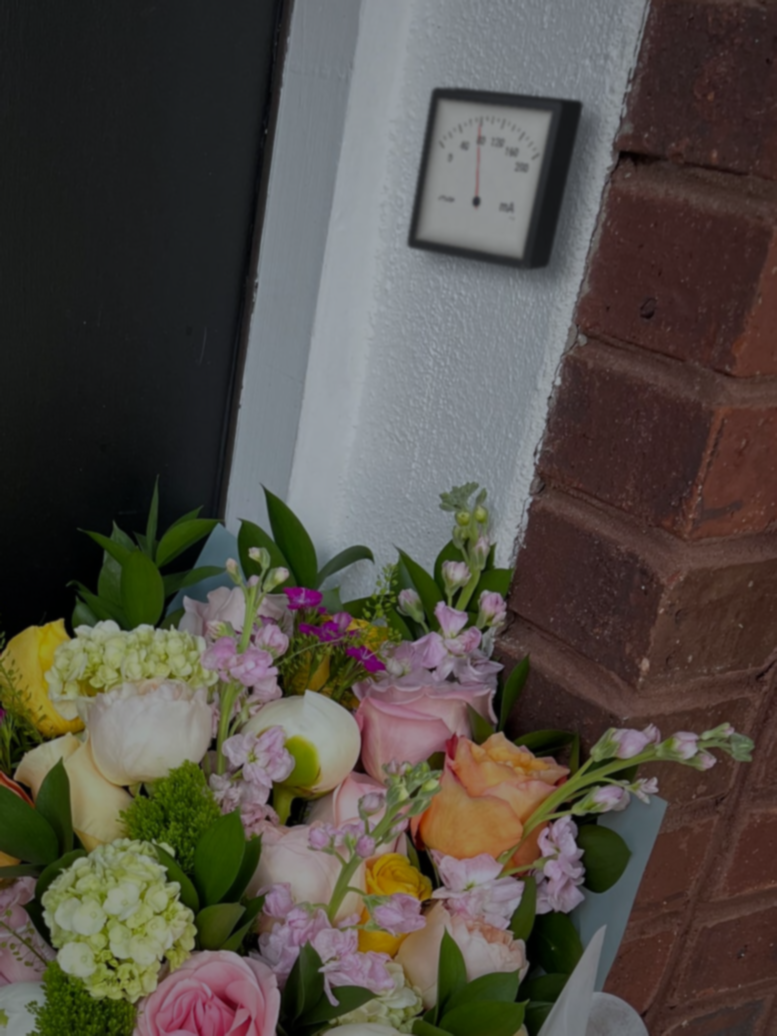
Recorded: 80 mA
